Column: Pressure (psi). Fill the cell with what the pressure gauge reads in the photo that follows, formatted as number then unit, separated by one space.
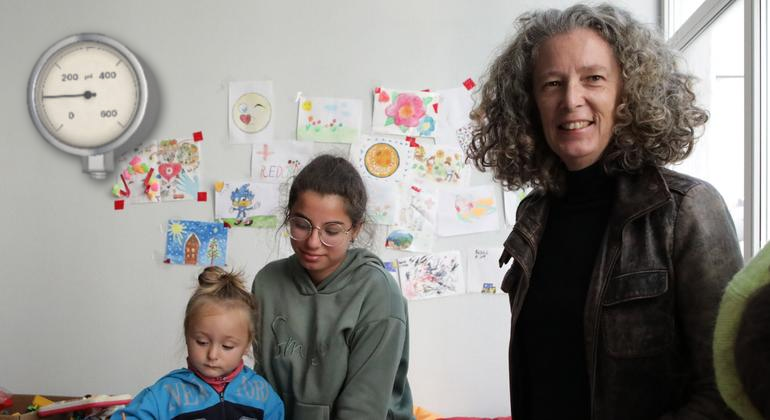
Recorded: 100 psi
